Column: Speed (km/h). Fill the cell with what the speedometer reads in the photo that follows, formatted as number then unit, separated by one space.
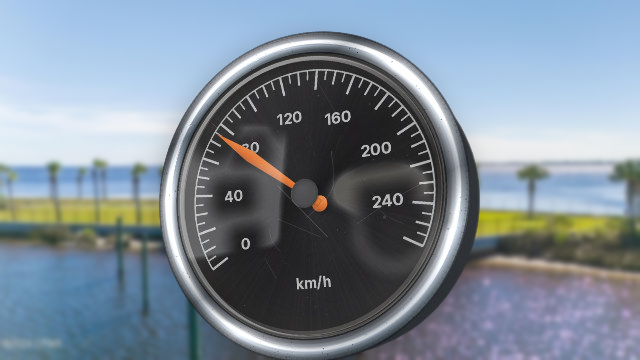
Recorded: 75 km/h
